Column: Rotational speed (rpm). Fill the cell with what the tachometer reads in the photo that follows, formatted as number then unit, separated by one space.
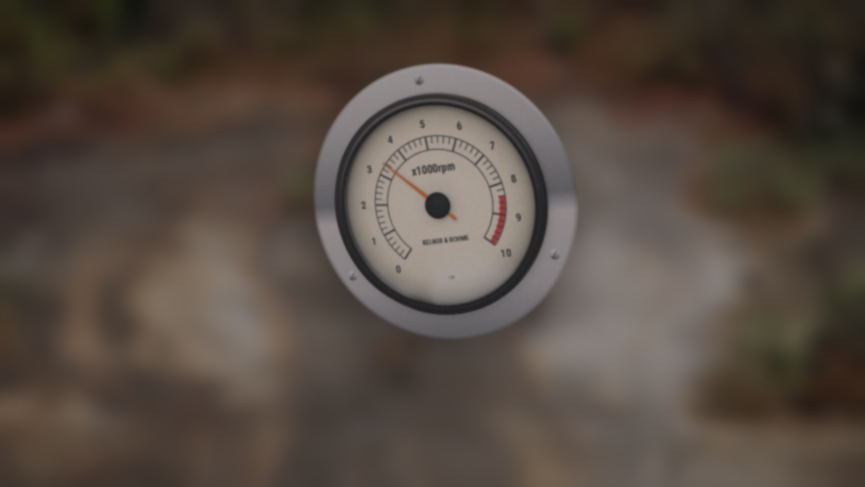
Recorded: 3400 rpm
